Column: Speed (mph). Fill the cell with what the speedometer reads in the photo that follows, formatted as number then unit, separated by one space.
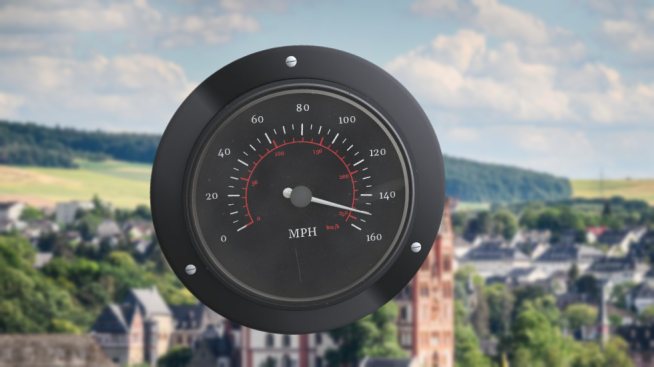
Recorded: 150 mph
